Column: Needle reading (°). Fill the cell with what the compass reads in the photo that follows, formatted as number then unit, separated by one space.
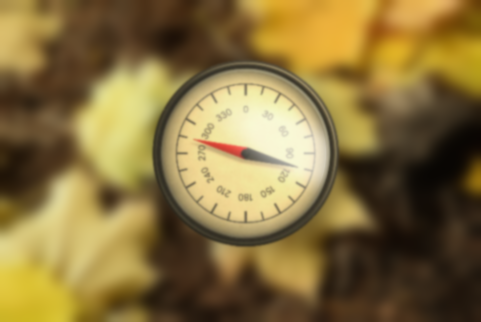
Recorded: 285 °
